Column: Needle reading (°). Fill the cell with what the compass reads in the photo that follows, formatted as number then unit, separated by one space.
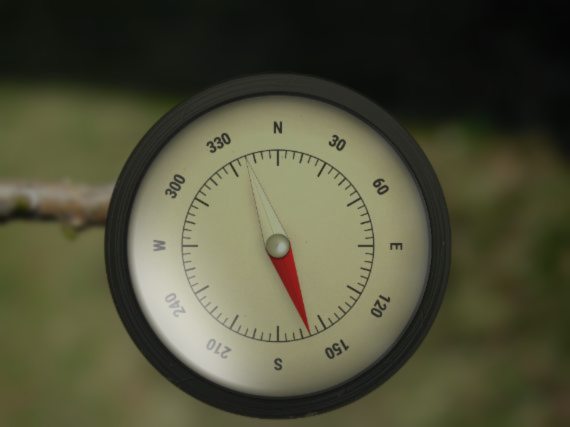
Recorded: 160 °
